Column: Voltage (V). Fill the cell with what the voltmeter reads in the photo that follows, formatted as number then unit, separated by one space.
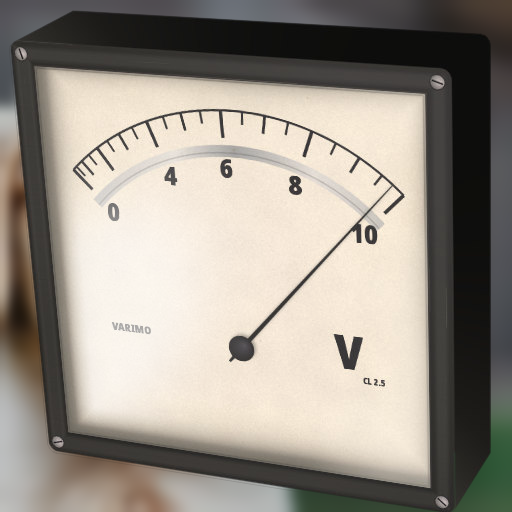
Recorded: 9.75 V
